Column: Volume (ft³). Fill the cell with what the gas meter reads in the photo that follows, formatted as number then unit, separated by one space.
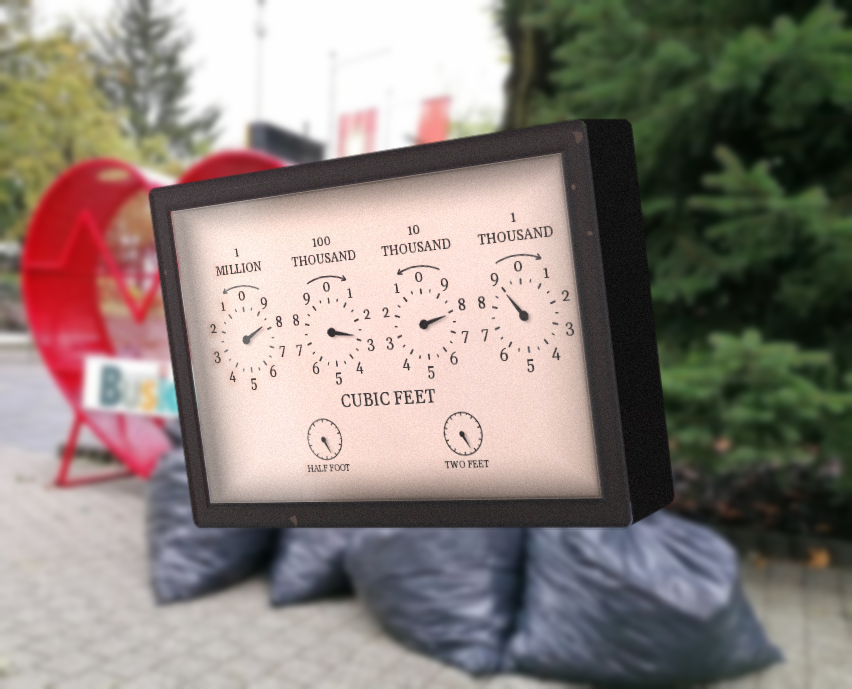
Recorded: 827900 ft³
